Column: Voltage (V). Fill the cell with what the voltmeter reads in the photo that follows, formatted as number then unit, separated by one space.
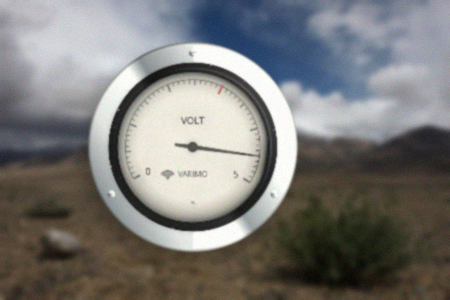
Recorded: 4.5 V
